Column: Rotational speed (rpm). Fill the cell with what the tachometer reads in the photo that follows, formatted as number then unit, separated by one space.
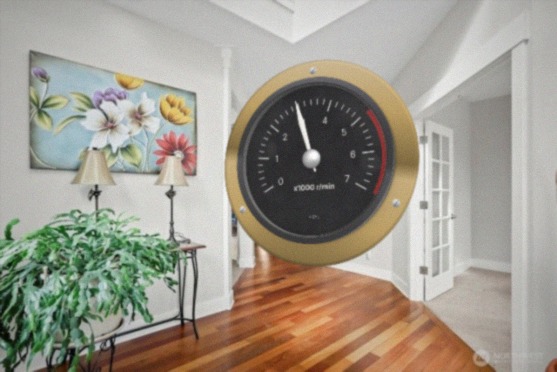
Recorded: 3000 rpm
